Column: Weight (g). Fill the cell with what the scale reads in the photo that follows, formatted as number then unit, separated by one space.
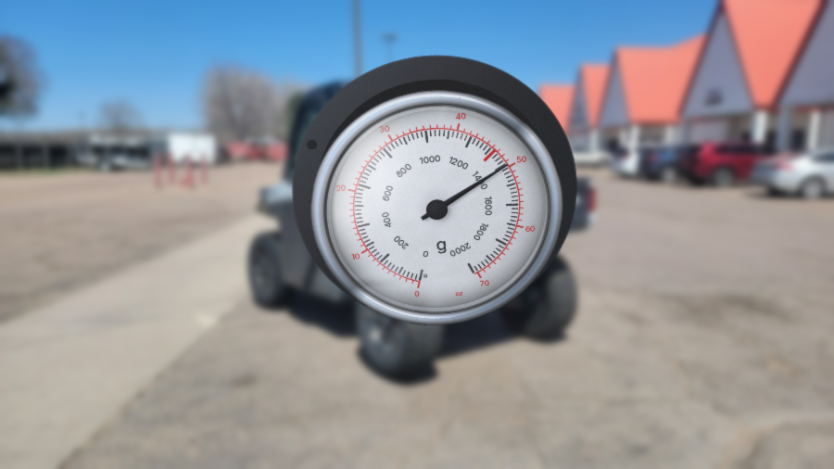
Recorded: 1400 g
